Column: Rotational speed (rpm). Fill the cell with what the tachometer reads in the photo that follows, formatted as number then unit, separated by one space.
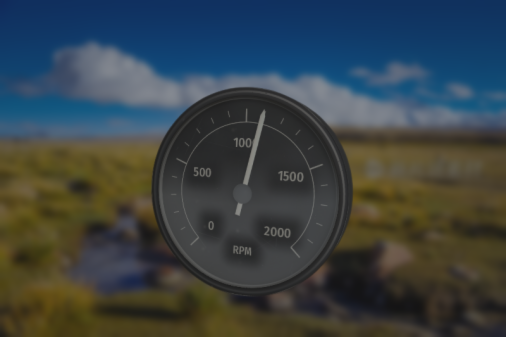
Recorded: 1100 rpm
